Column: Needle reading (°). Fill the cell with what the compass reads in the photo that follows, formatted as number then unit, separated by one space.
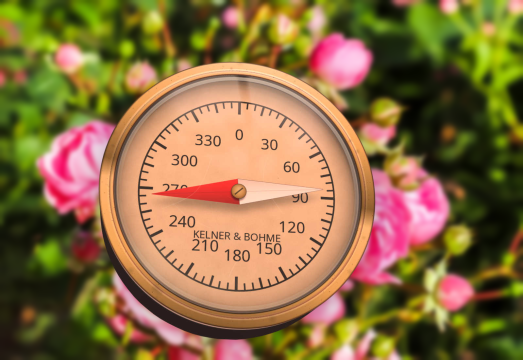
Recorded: 265 °
